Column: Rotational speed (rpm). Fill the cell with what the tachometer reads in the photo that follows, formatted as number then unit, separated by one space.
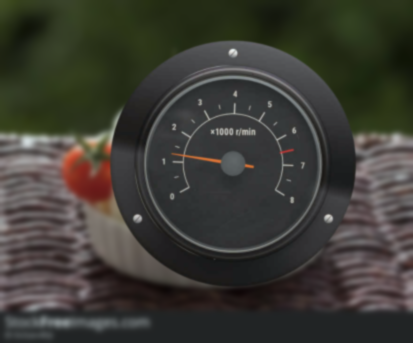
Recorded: 1250 rpm
